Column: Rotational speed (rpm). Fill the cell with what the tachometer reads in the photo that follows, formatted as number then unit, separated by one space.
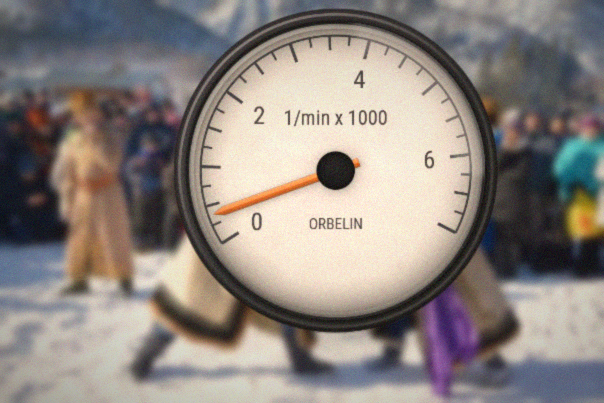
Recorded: 375 rpm
